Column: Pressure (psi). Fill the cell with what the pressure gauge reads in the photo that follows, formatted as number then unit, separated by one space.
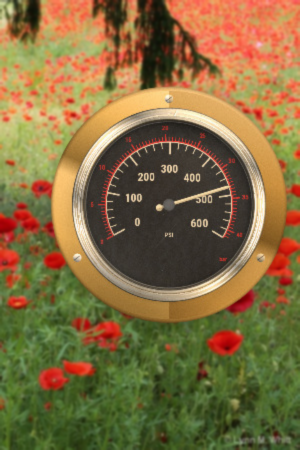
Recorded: 480 psi
